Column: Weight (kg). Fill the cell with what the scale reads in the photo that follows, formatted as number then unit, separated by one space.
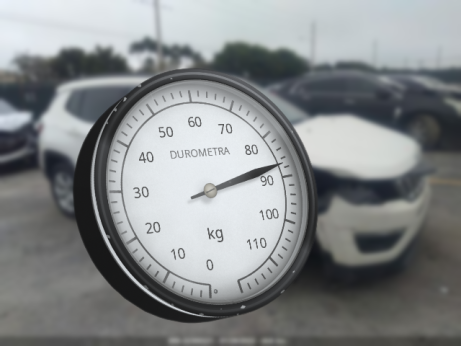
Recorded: 87 kg
